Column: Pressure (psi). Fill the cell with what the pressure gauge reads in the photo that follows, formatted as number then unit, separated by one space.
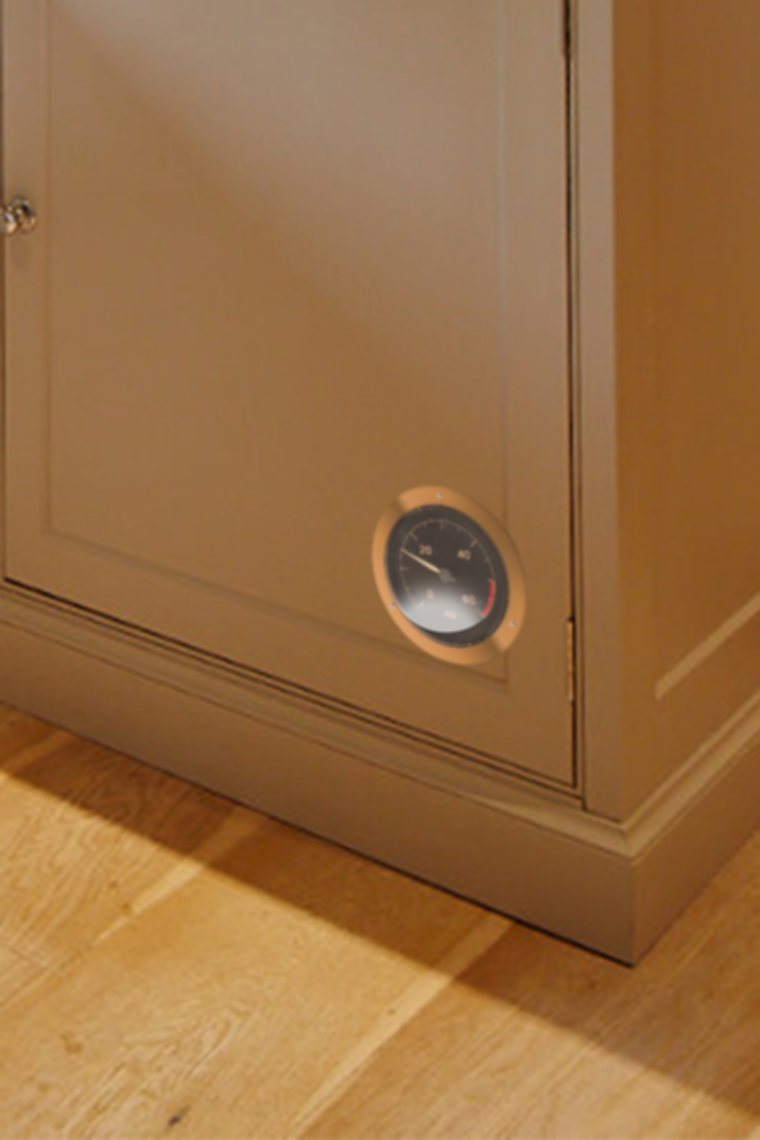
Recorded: 15 psi
